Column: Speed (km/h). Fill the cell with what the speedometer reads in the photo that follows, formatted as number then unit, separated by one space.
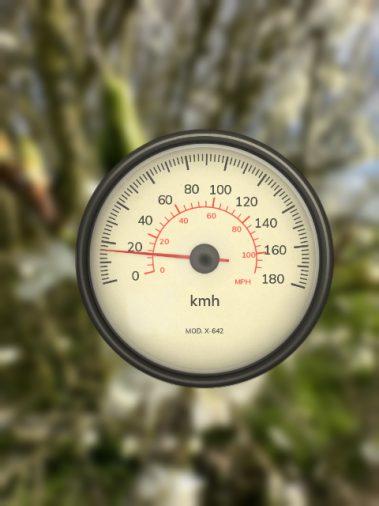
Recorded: 16 km/h
